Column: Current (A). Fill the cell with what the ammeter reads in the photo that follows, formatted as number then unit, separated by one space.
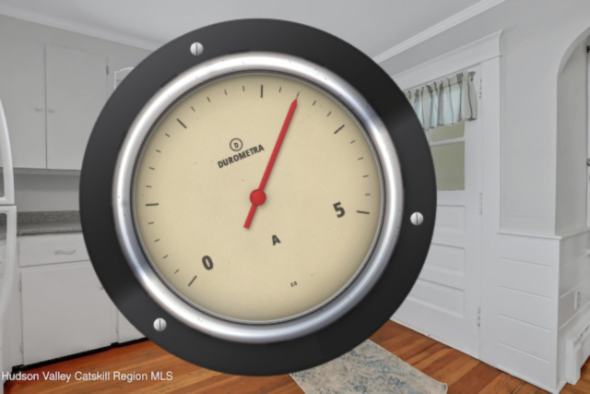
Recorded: 3.4 A
